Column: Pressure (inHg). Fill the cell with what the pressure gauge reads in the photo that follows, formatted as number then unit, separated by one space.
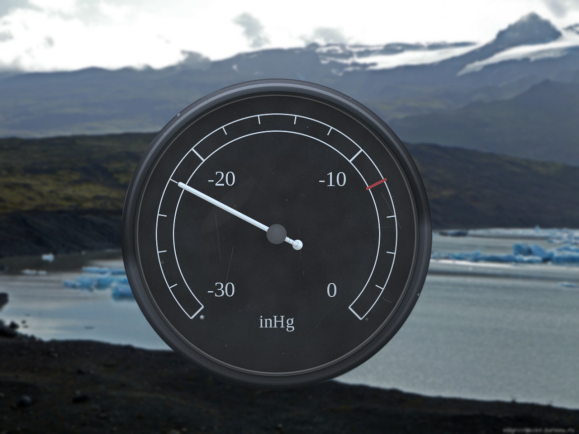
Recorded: -22 inHg
